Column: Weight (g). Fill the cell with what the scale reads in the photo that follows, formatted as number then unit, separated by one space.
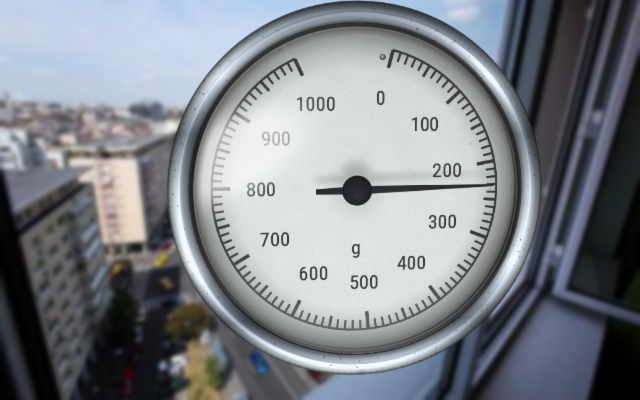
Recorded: 230 g
